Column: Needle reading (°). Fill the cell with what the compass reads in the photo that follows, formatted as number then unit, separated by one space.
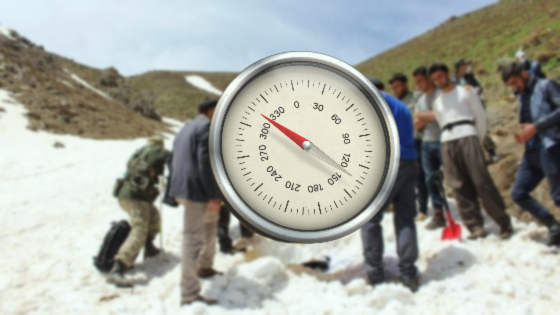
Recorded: 315 °
